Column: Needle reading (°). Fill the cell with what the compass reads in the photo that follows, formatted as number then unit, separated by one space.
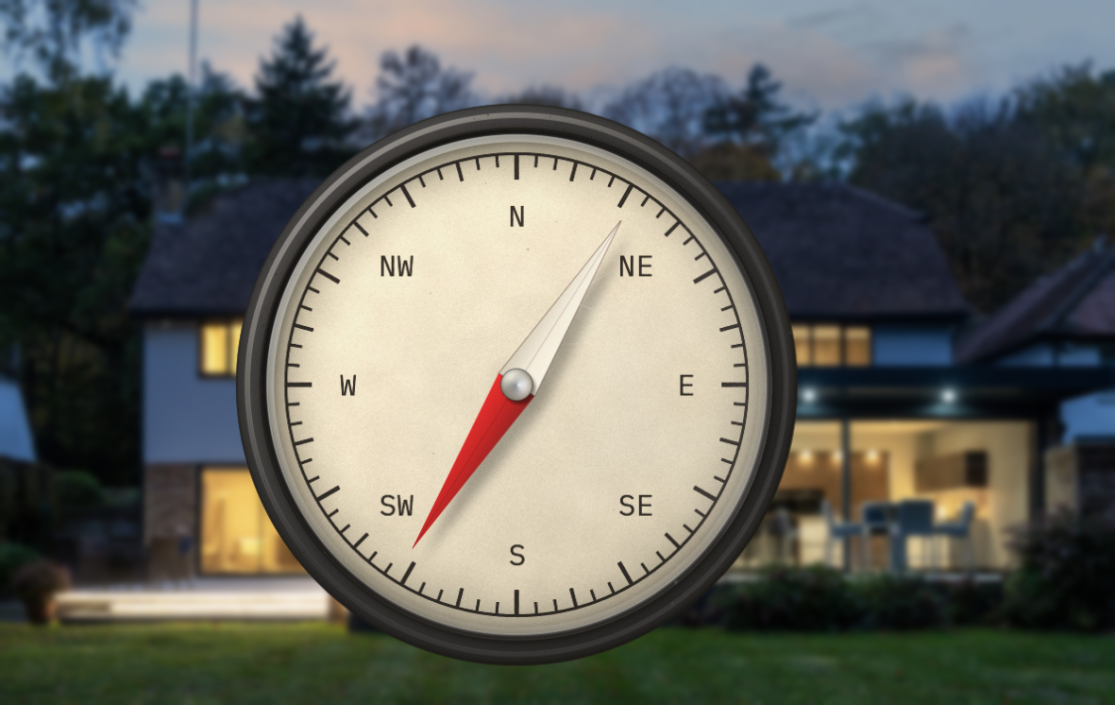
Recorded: 212.5 °
